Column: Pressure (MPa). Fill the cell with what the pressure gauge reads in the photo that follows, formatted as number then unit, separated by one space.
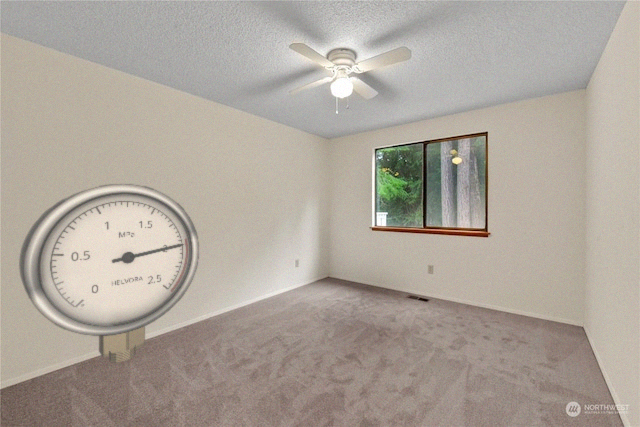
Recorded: 2 MPa
